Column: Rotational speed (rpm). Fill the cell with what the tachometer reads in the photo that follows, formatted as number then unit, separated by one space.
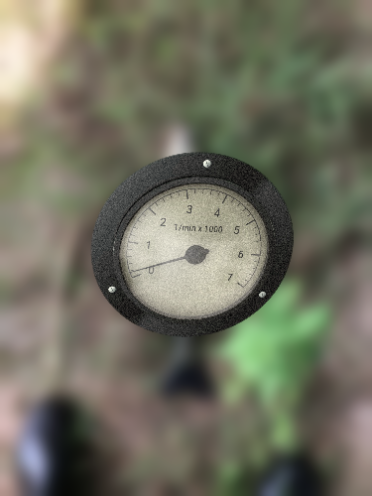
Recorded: 200 rpm
